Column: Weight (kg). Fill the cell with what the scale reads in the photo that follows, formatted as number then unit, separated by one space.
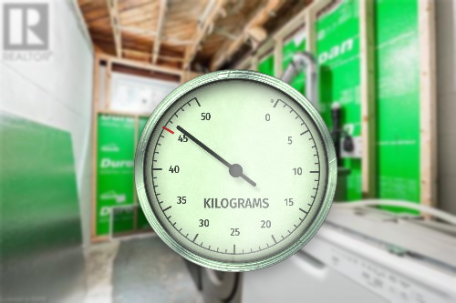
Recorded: 46 kg
